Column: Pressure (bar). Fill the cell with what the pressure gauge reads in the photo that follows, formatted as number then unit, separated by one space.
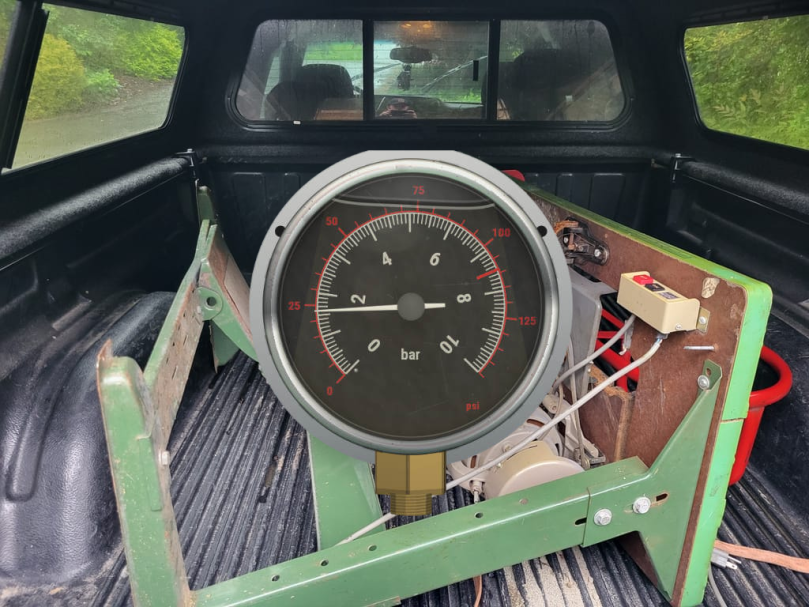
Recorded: 1.6 bar
